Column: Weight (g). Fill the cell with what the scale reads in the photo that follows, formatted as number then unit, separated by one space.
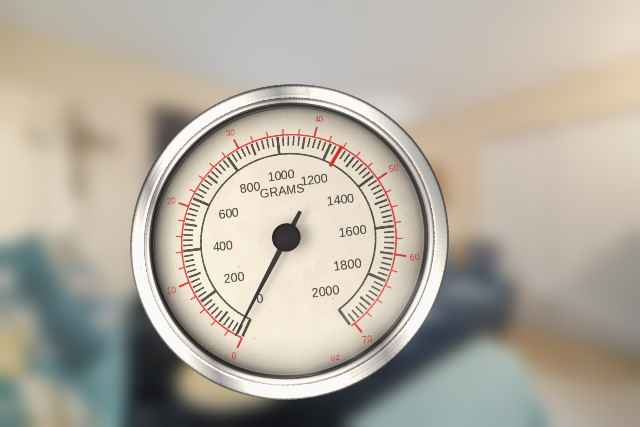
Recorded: 20 g
